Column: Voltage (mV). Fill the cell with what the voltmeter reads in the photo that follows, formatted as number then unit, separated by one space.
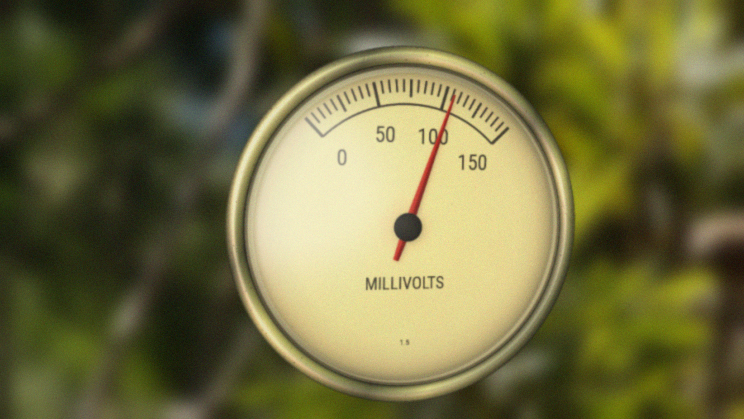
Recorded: 105 mV
